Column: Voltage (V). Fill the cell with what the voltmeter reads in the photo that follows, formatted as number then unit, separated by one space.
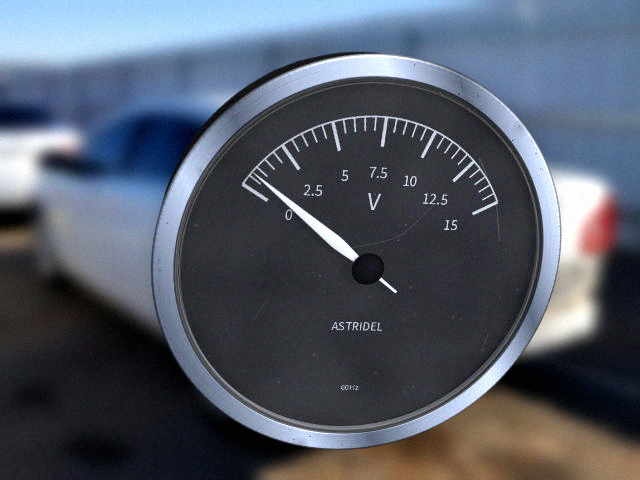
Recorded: 0.75 V
